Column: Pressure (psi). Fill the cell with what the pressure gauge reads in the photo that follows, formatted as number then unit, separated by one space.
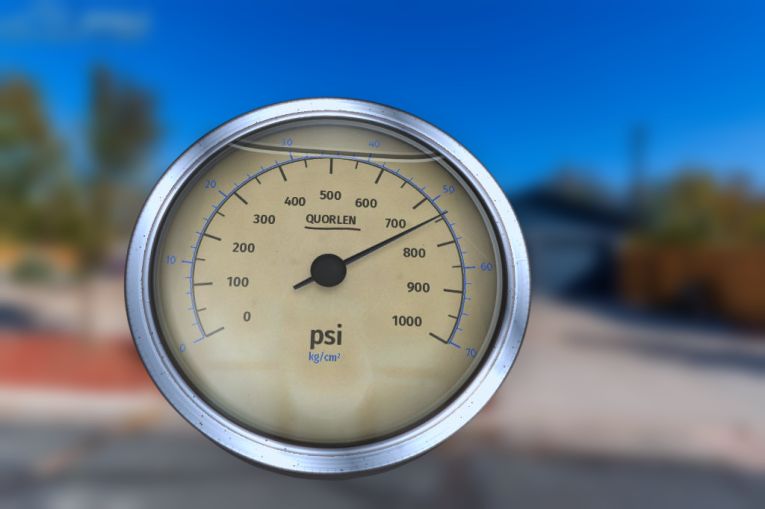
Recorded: 750 psi
